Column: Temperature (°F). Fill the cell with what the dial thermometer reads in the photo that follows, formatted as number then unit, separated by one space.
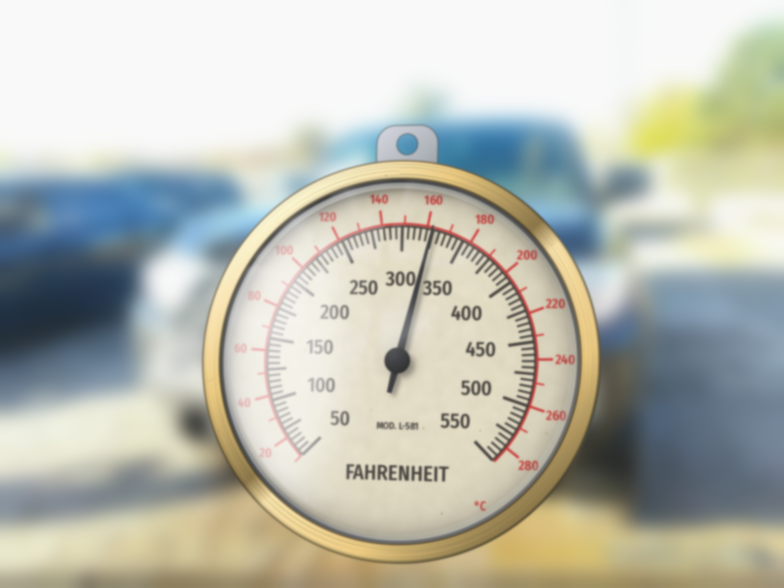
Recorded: 325 °F
